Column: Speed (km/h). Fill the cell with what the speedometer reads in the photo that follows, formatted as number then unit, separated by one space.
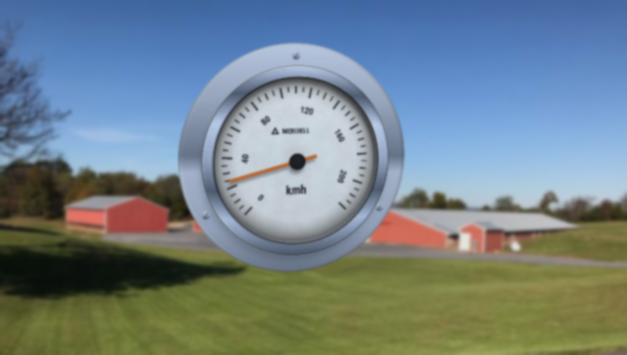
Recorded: 25 km/h
